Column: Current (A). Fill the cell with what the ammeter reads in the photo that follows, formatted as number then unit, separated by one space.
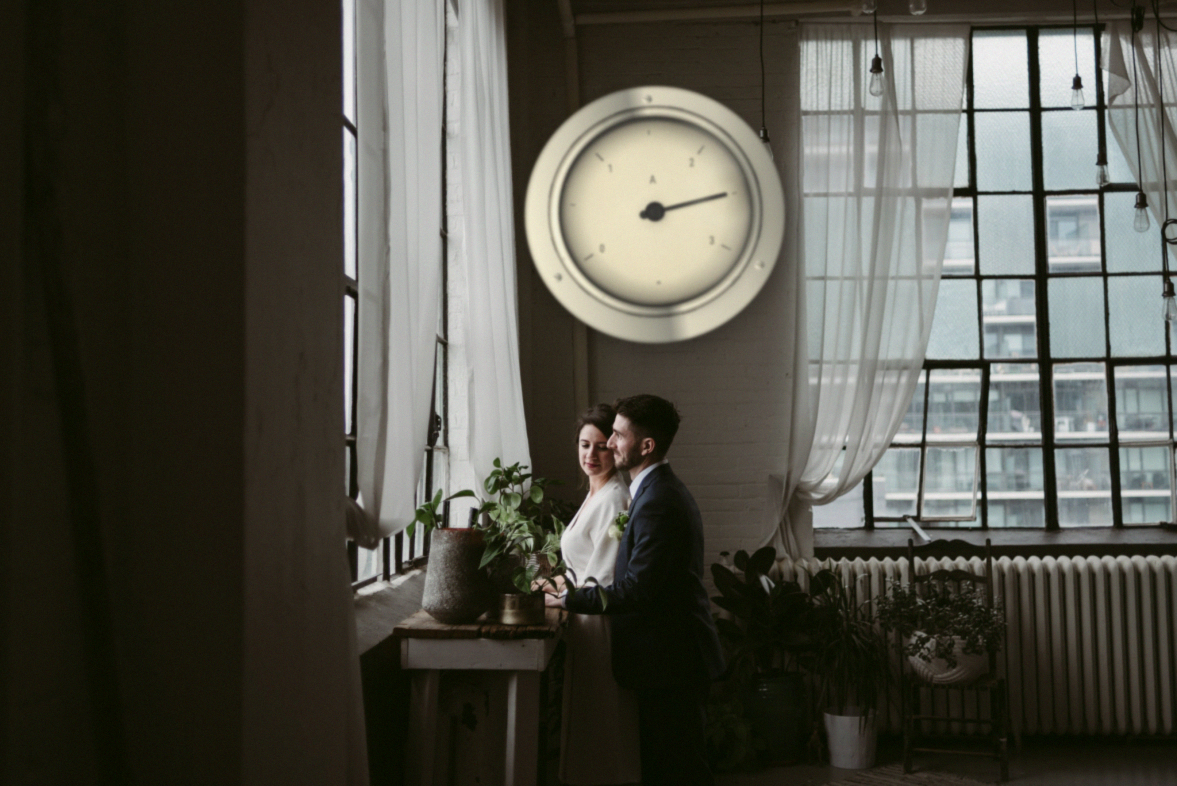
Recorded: 2.5 A
